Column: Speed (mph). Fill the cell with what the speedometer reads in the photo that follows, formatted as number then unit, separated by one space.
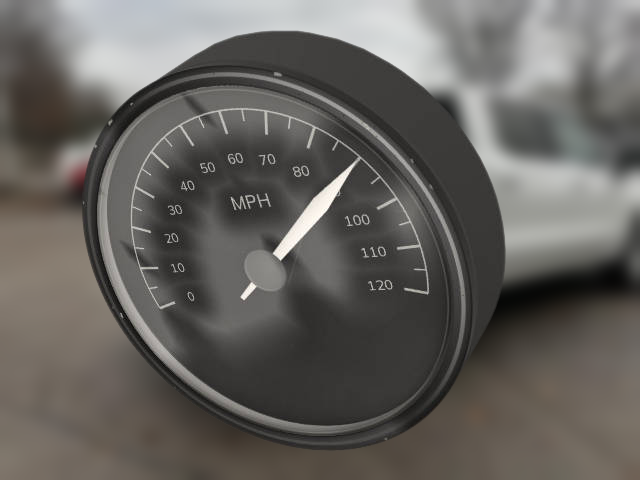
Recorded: 90 mph
